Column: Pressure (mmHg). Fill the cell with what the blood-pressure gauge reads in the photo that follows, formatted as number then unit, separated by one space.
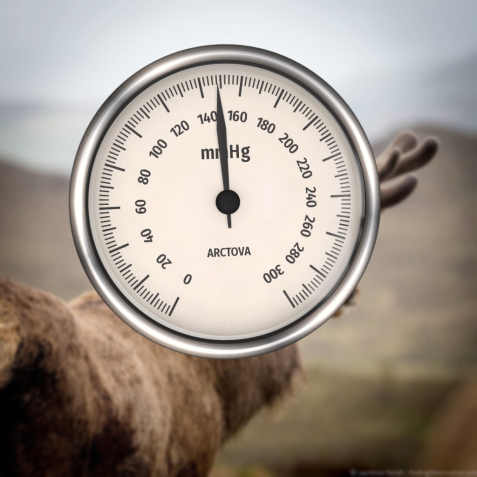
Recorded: 148 mmHg
